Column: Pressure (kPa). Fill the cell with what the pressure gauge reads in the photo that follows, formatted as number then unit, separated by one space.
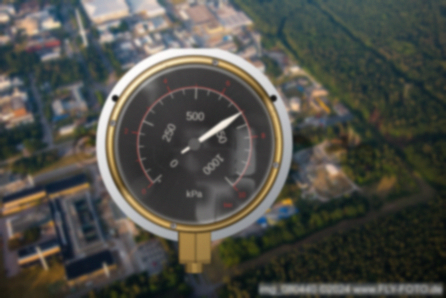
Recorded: 700 kPa
